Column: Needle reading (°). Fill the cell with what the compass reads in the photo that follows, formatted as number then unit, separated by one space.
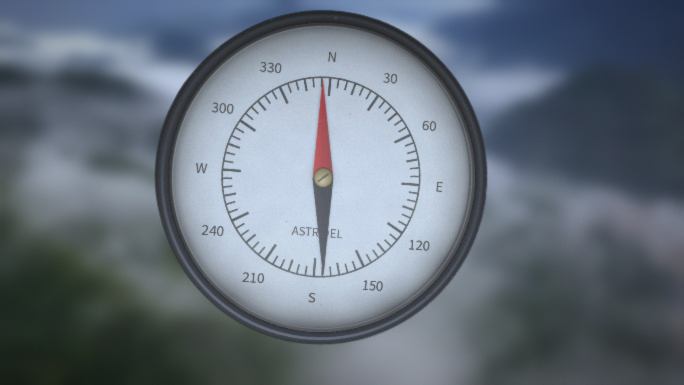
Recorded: 355 °
